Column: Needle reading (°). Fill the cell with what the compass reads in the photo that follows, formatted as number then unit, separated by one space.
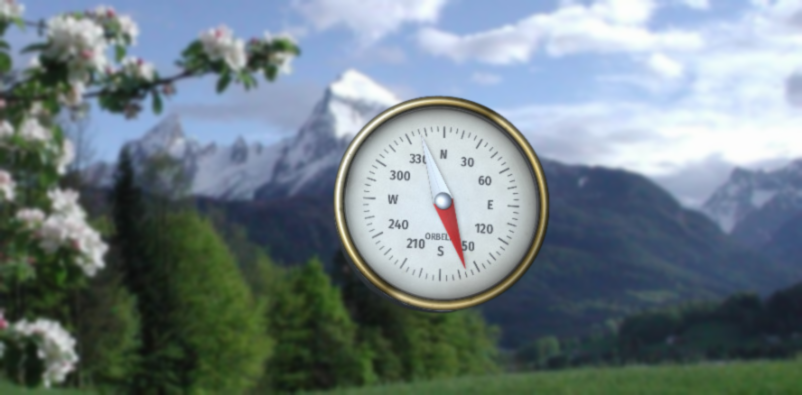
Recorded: 160 °
